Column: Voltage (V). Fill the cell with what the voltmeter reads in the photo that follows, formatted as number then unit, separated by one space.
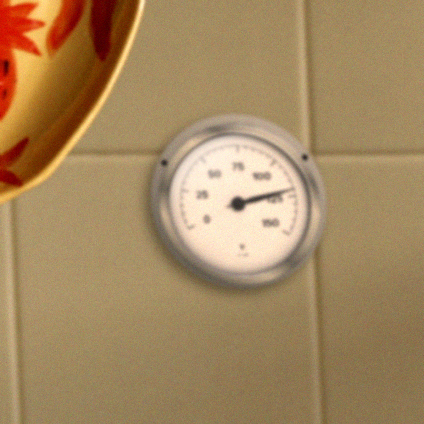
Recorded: 120 V
